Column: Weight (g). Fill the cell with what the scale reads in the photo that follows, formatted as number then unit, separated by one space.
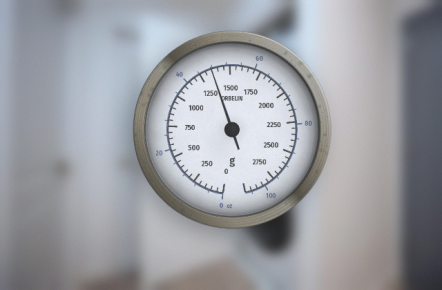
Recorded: 1350 g
